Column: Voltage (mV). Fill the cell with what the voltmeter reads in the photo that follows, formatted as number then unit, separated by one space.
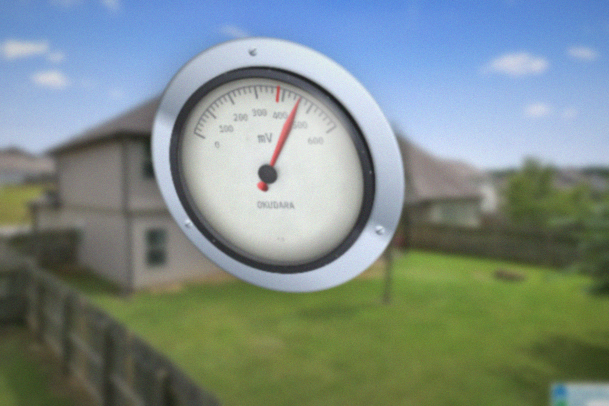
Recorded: 460 mV
